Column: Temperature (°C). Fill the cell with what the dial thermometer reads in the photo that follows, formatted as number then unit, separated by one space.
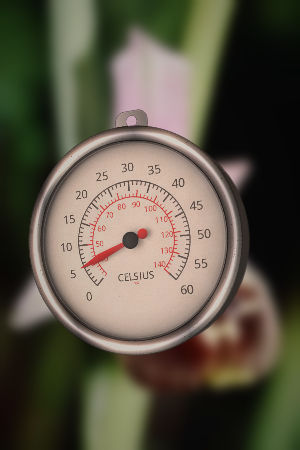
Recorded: 5 °C
